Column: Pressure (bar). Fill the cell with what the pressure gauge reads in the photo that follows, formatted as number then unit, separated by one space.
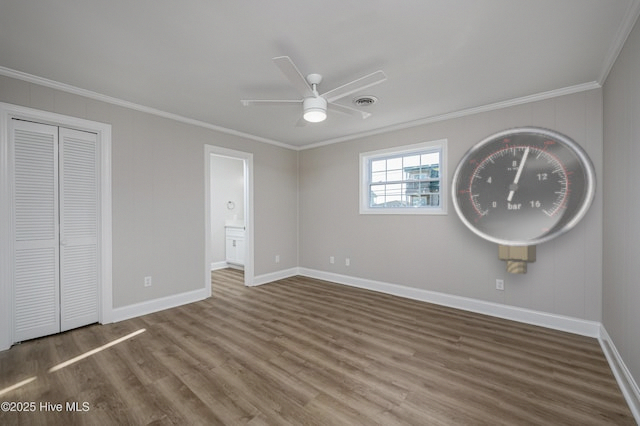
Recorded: 9 bar
